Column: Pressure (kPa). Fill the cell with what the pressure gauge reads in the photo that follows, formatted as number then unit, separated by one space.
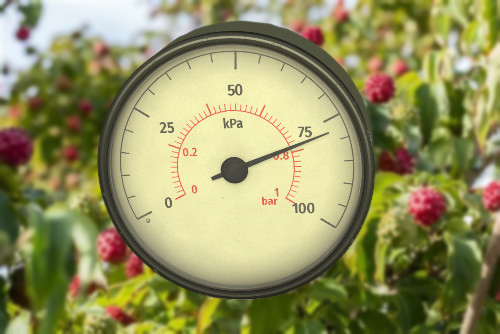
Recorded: 77.5 kPa
